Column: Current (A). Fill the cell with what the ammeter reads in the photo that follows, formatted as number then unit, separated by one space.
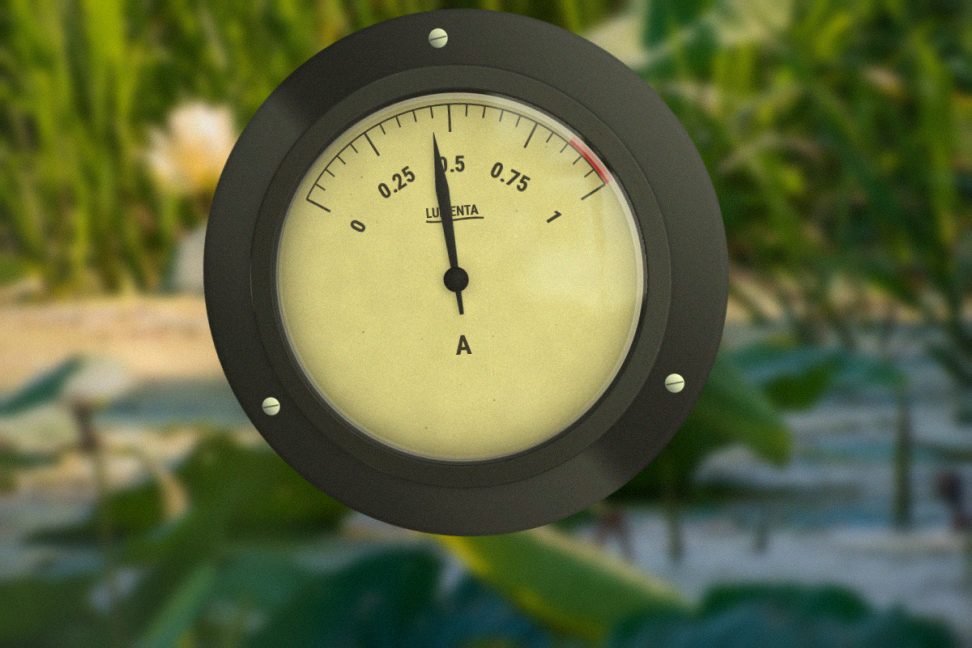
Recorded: 0.45 A
